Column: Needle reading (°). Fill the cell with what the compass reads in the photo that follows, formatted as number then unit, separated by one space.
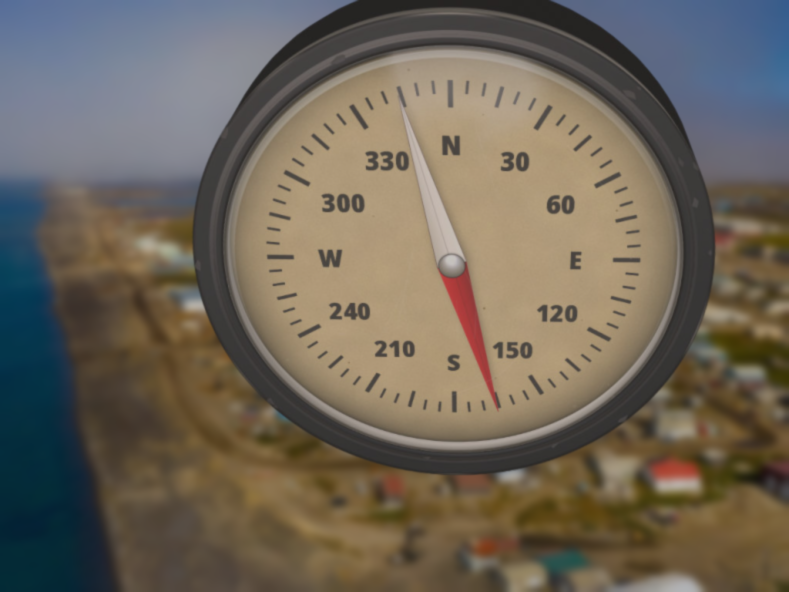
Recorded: 165 °
